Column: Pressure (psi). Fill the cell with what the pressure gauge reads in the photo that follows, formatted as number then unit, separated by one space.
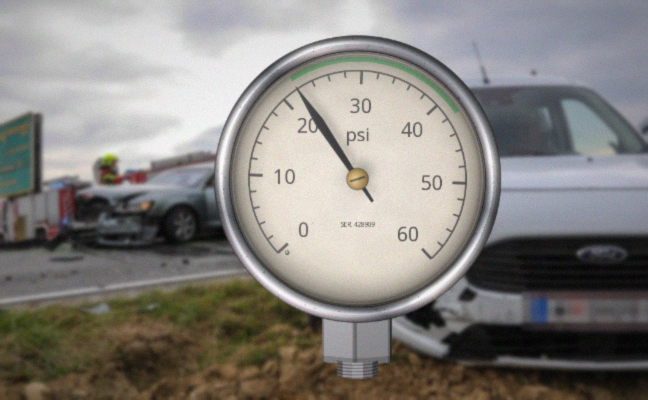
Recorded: 22 psi
